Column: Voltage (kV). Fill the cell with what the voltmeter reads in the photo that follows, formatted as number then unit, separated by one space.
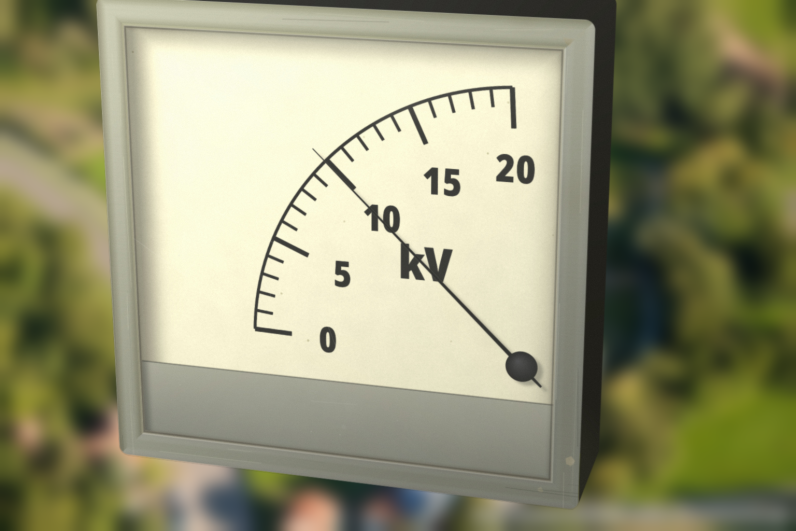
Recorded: 10 kV
